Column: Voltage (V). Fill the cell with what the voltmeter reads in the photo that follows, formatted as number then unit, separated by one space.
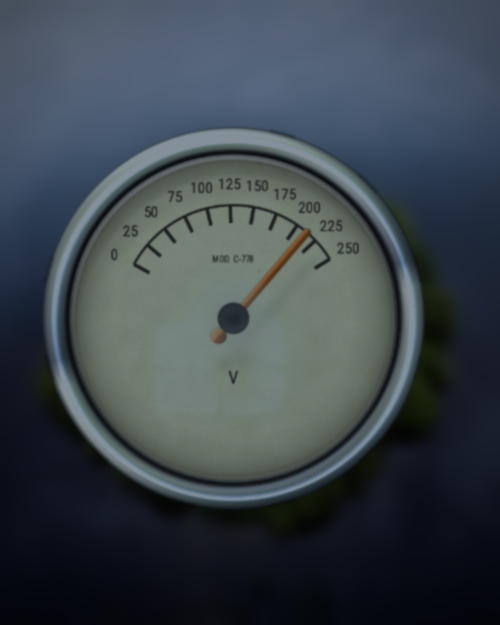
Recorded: 212.5 V
